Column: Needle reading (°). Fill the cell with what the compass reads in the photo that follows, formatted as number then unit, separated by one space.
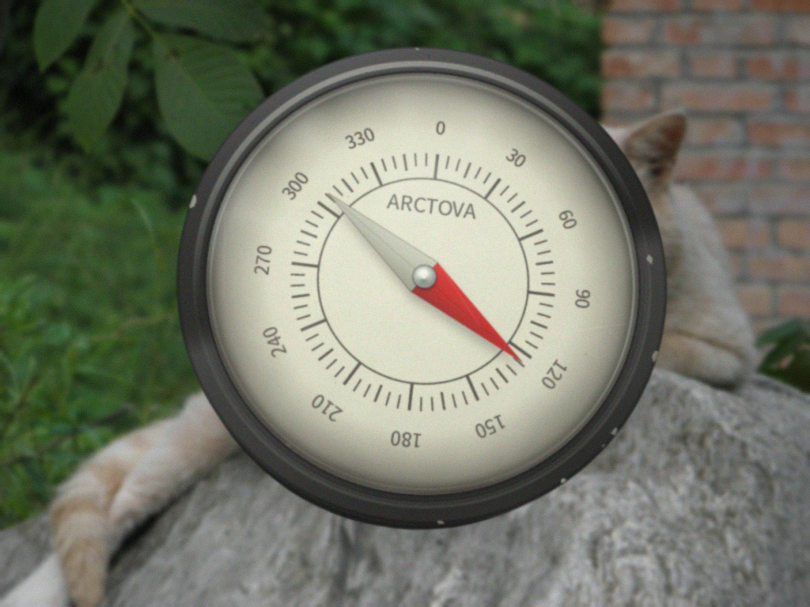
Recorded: 125 °
